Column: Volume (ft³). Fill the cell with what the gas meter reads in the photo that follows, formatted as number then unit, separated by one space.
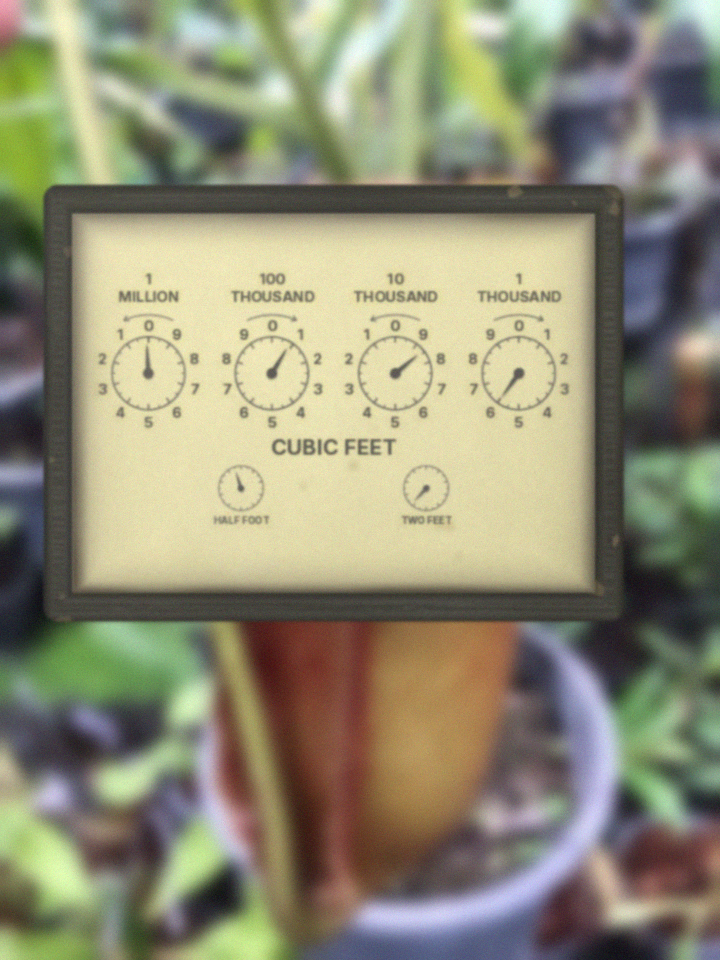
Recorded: 8600 ft³
